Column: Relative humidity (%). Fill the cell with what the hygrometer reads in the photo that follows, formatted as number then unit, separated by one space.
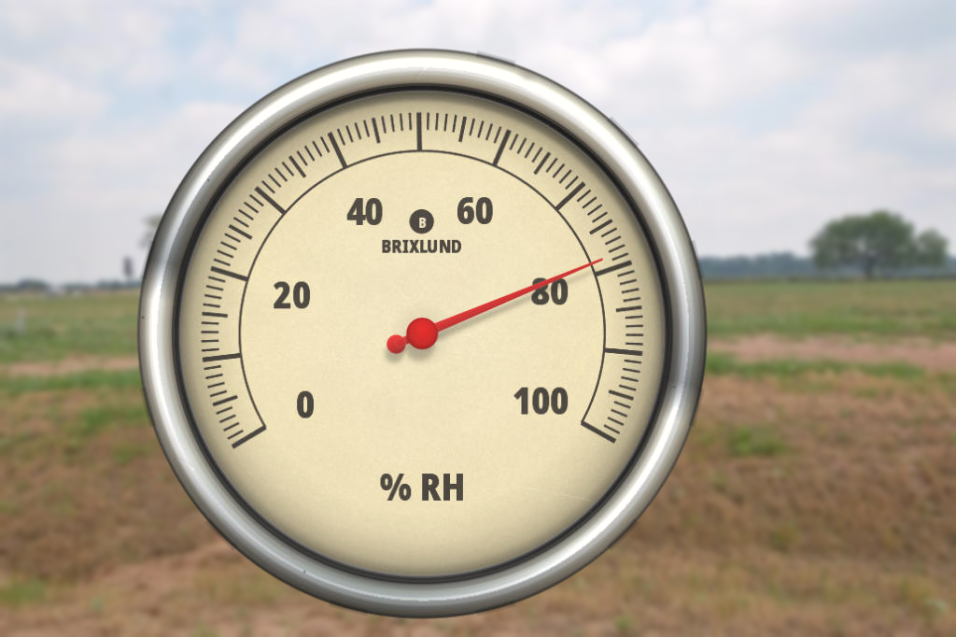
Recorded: 78.5 %
